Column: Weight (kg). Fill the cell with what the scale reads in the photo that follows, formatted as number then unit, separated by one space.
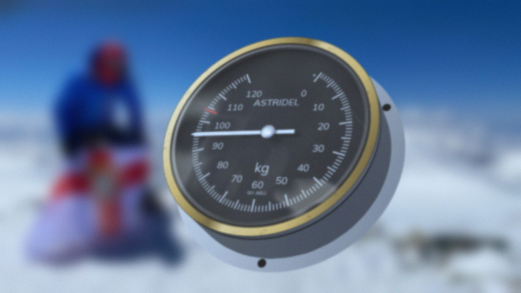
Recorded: 95 kg
